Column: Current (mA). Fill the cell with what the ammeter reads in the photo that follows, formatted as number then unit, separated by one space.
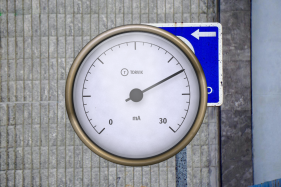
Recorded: 22 mA
